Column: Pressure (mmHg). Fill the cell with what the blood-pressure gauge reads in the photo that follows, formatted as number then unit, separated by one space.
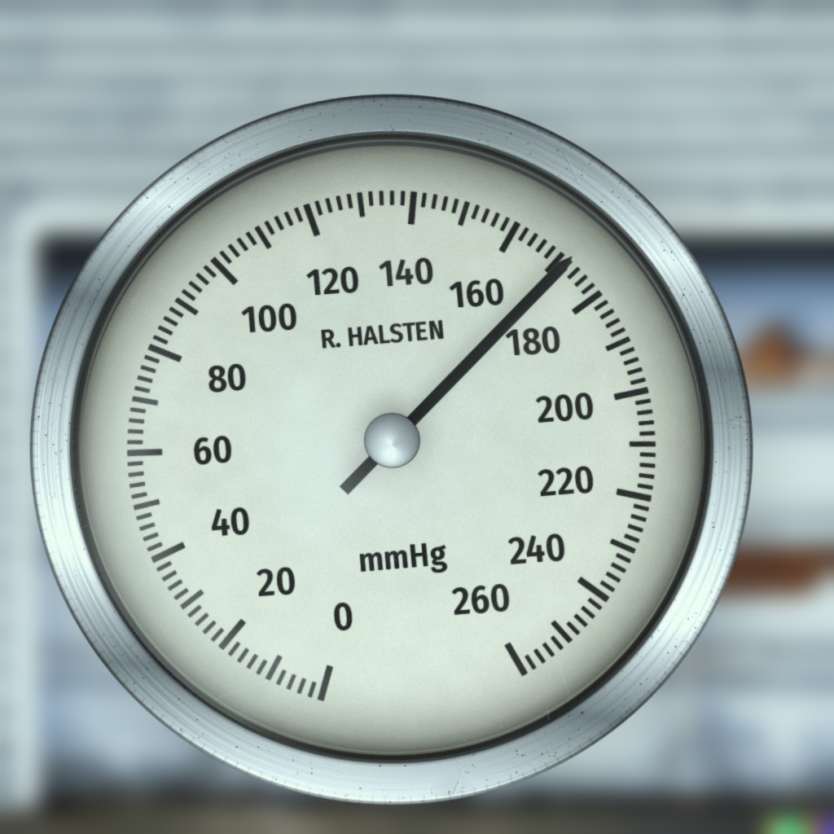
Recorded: 172 mmHg
